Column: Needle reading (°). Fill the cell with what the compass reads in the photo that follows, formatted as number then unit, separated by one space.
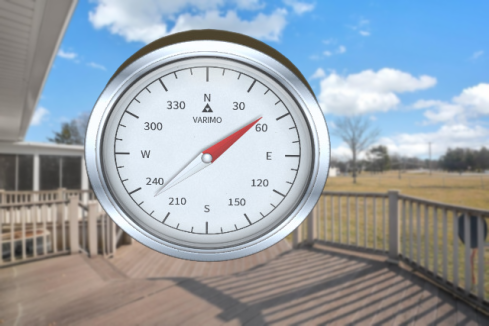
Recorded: 50 °
